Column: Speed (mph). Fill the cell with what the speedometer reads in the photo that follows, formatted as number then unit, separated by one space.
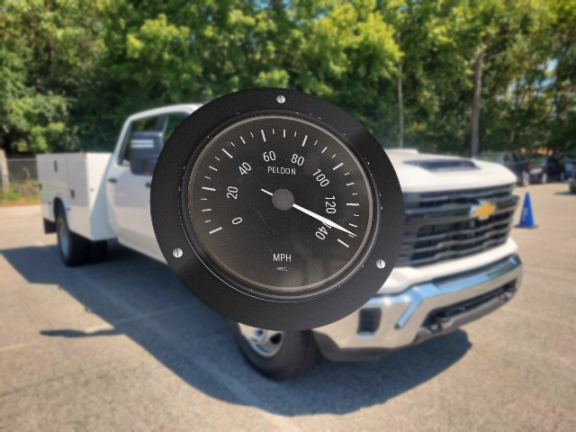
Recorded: 135 mph
